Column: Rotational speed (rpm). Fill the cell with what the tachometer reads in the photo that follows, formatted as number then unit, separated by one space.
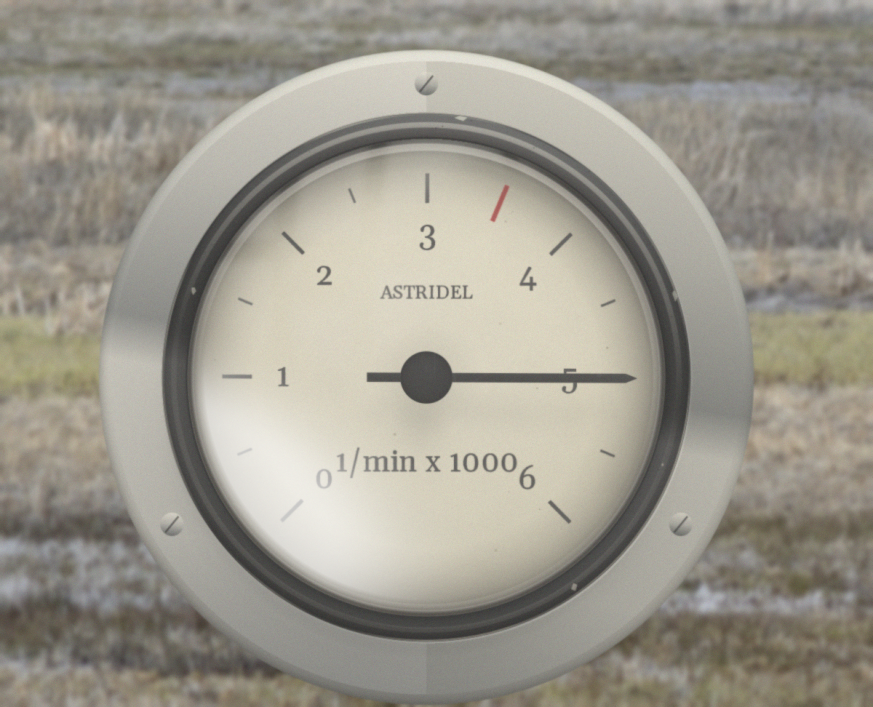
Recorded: 5000 rpm
